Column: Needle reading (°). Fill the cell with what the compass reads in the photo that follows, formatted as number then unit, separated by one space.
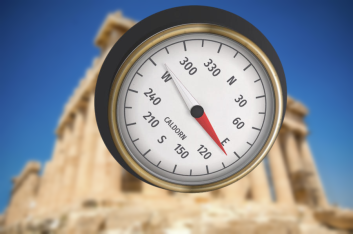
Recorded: 97.5 °
